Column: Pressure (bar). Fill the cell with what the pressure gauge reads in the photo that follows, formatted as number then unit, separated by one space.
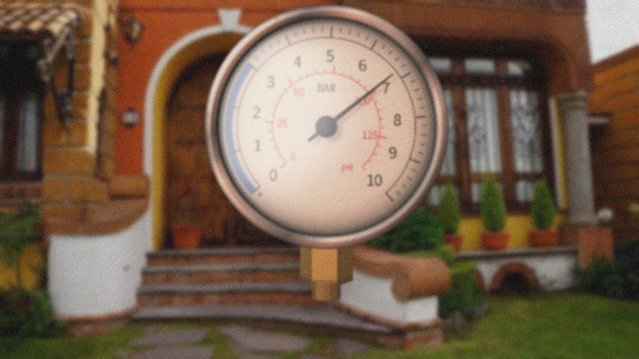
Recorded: 6.8 bar
